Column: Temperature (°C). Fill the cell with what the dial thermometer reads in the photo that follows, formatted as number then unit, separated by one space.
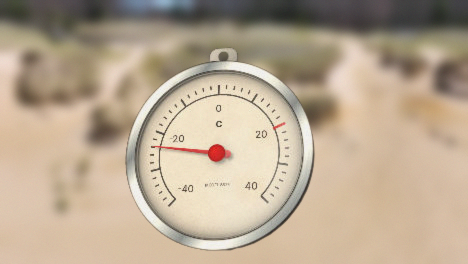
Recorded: -24 °C
